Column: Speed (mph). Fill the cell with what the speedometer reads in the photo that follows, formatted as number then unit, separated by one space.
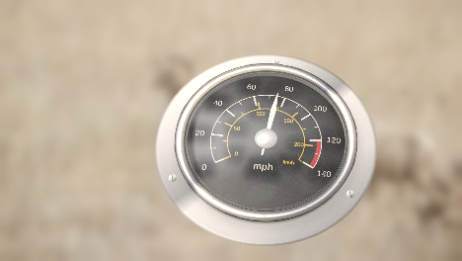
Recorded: 75 mph
